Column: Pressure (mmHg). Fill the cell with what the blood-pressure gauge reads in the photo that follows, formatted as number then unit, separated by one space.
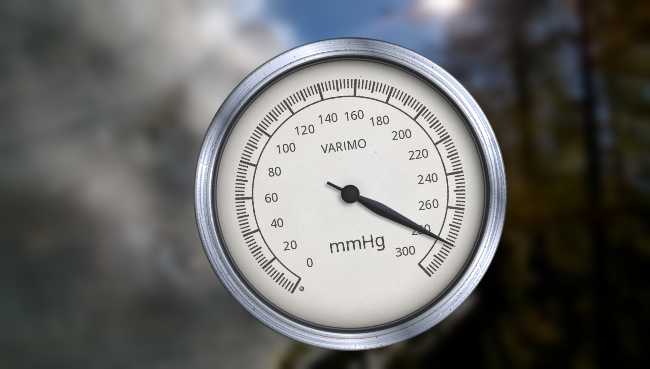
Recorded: 280 mmHg
